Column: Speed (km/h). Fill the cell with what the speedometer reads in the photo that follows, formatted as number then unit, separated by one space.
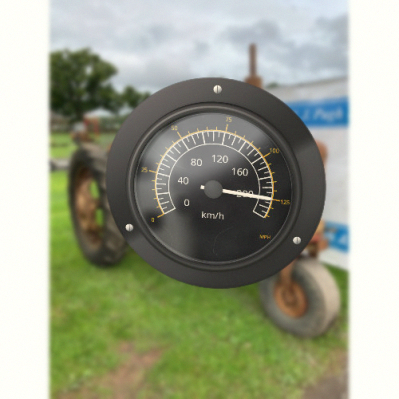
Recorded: 200 km/h
